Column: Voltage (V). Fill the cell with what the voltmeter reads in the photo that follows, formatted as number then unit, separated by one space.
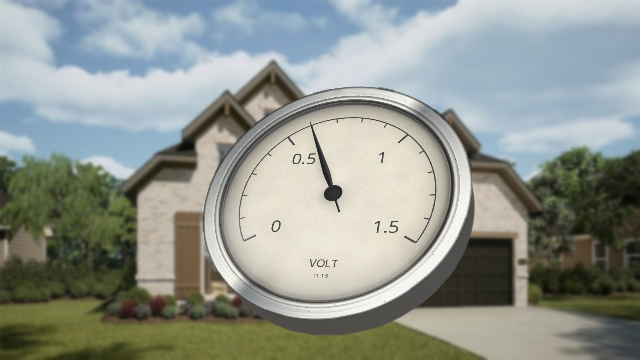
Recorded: 0.6 V
